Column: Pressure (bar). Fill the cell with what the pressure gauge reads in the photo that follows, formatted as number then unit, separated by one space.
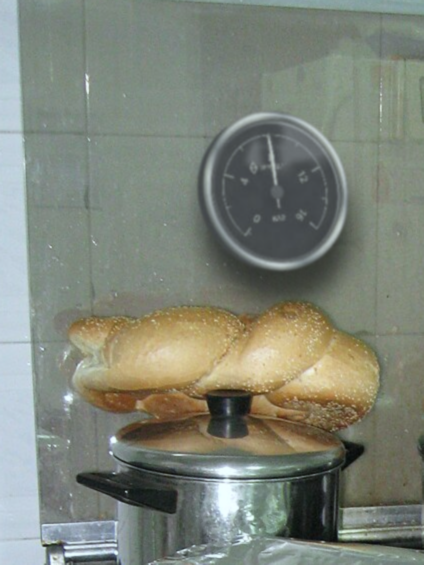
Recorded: 8 bar
